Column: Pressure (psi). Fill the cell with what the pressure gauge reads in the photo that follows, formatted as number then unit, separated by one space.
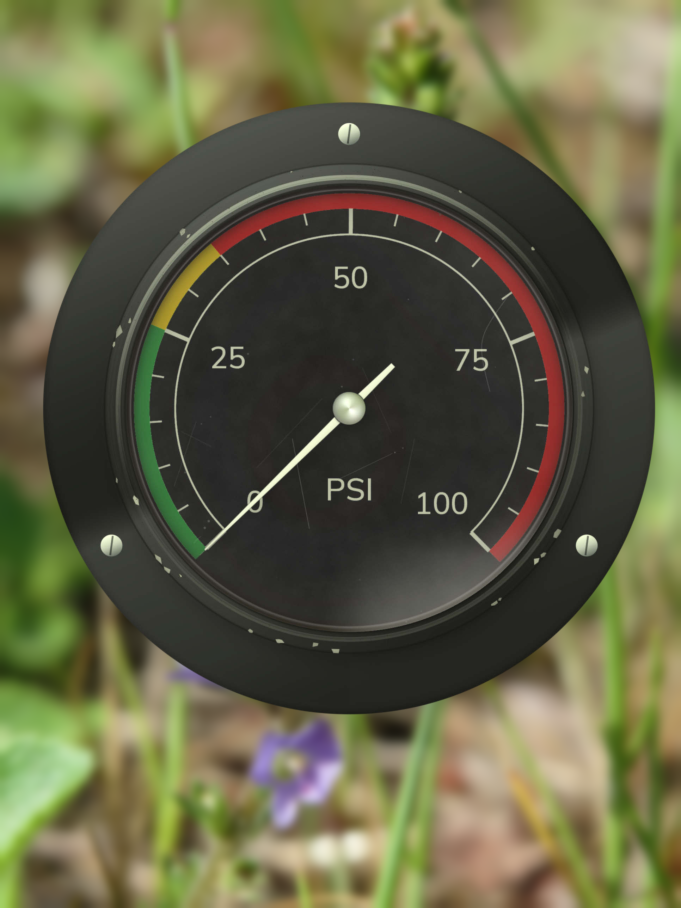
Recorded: 0 psi
